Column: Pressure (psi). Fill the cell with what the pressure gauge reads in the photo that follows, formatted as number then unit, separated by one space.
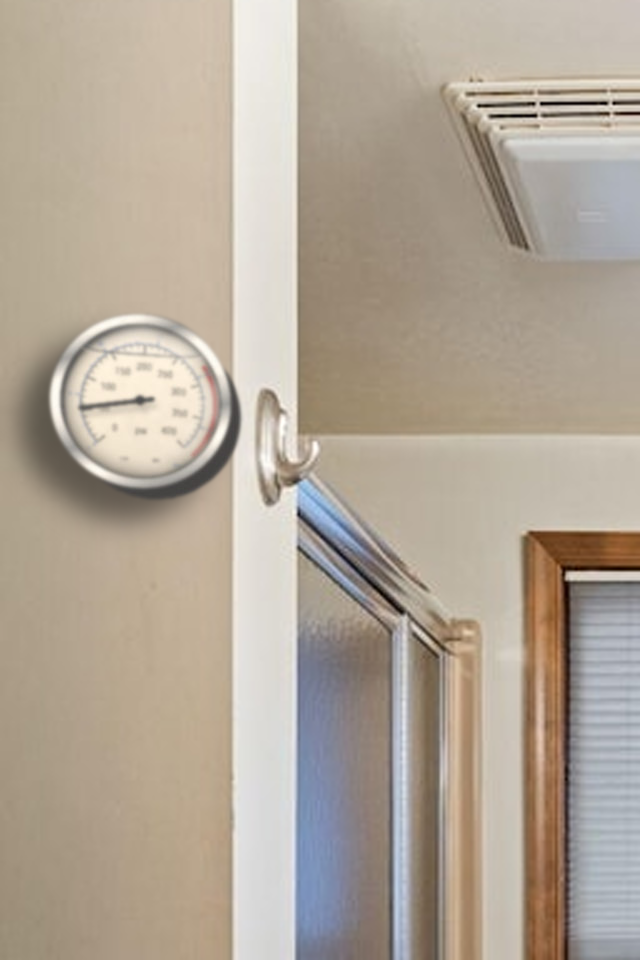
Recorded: 50 psi
